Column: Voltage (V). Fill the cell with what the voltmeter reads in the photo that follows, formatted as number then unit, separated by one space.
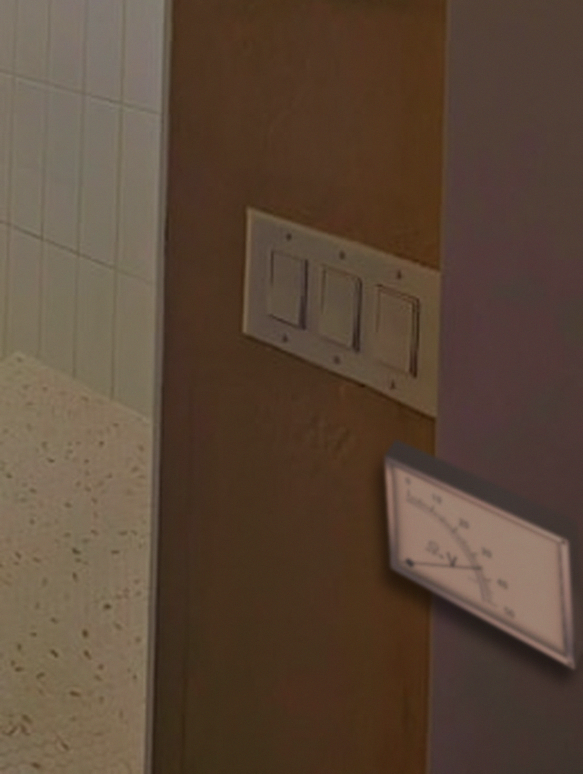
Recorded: 35 V
